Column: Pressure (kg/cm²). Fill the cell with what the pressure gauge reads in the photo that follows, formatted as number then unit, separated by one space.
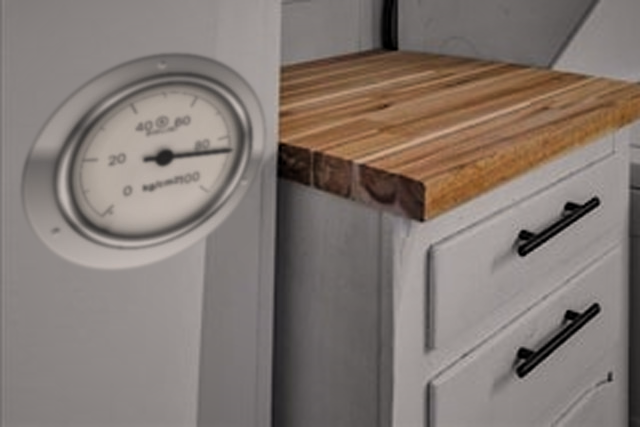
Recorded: 85 kg/cm²
